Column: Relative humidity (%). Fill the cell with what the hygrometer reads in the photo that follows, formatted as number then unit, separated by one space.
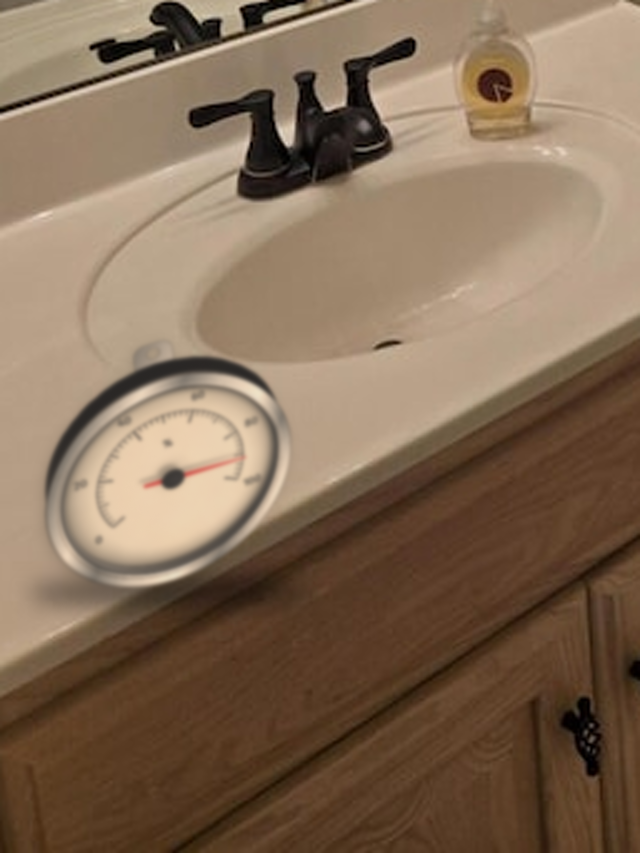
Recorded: 90 %
